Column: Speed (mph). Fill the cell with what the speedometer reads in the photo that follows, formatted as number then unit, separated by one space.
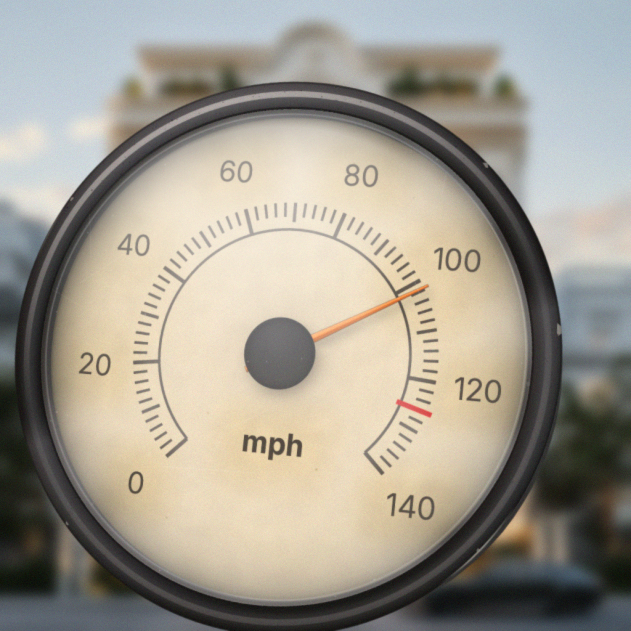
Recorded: 102 mph
